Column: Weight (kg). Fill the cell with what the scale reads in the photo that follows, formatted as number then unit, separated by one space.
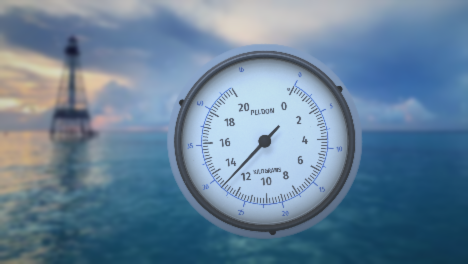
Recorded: 13 kg
